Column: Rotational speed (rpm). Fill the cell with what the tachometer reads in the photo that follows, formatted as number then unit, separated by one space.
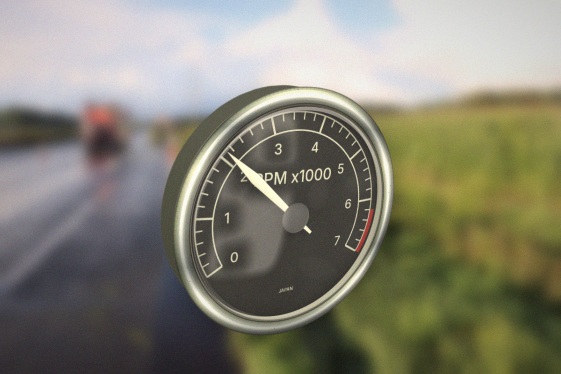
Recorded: 2100 rpm
